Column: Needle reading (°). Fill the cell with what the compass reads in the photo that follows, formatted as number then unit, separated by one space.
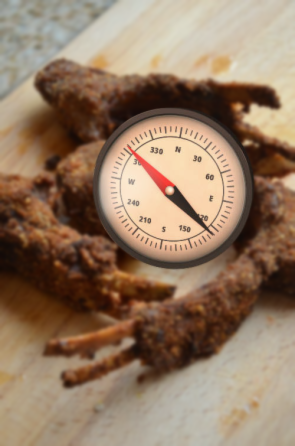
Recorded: 305 °
